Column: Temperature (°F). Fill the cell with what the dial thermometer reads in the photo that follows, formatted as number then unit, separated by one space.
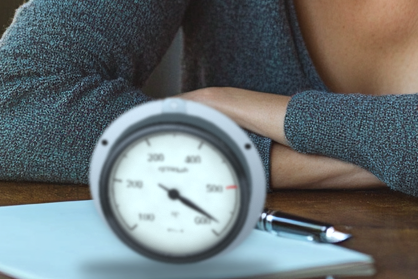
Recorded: 575 °F
